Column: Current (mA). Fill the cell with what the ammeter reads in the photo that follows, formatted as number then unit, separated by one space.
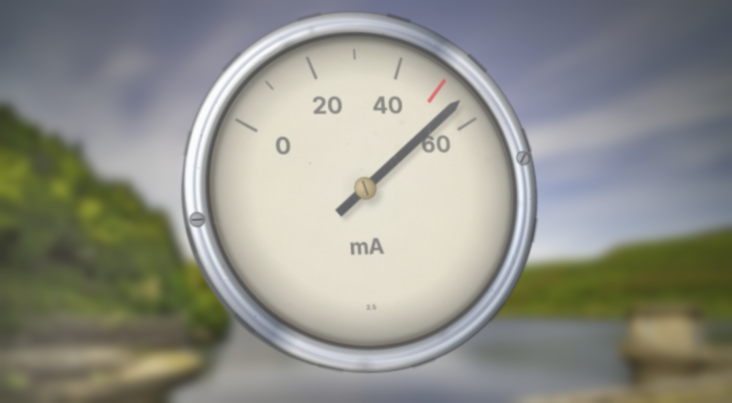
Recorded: 55 mA
